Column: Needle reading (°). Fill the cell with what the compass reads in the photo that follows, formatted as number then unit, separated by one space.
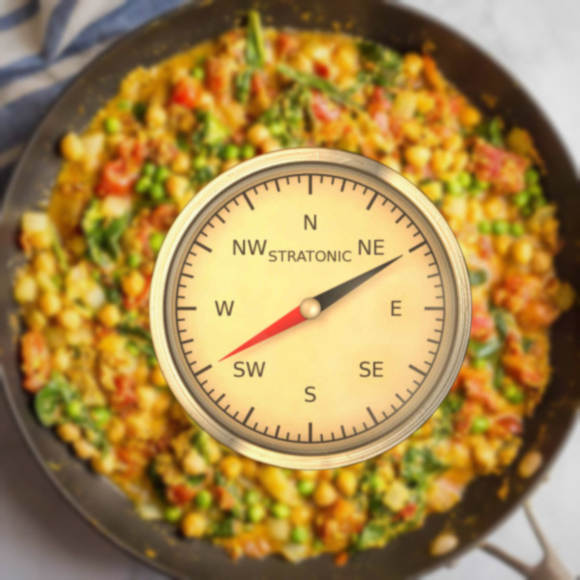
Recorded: 240 °
